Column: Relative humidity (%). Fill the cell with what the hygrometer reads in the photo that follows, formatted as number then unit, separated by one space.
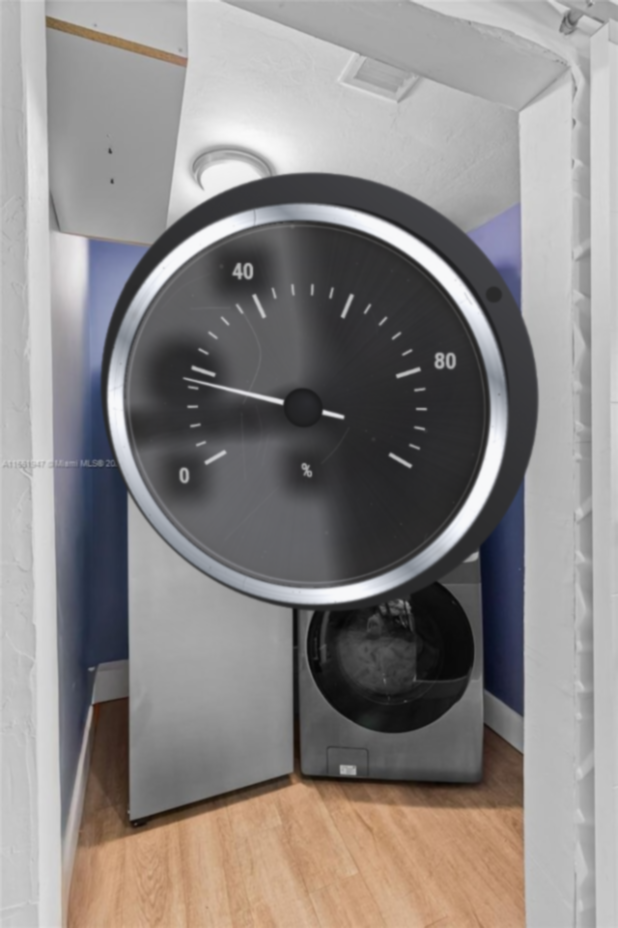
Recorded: 18 %
